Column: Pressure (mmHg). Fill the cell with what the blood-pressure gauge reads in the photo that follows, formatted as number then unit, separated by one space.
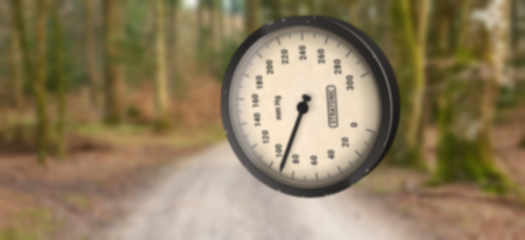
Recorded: 90 mmHg
